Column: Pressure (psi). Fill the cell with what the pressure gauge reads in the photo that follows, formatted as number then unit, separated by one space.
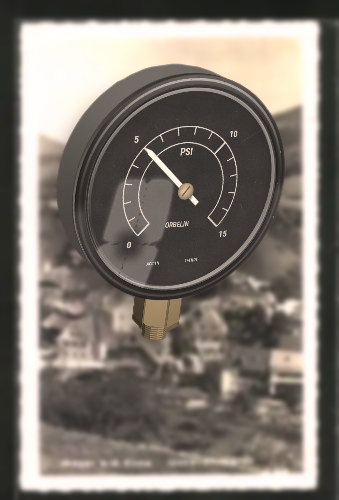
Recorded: 5 psi
